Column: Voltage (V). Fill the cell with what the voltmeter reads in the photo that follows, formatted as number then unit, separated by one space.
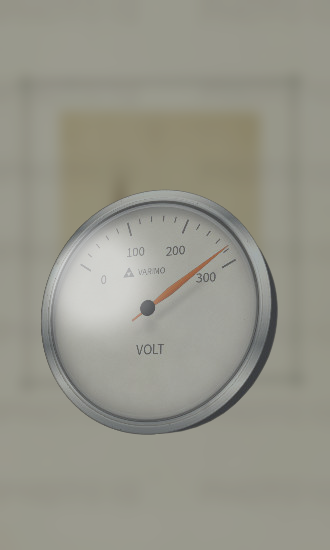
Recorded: 280 V
